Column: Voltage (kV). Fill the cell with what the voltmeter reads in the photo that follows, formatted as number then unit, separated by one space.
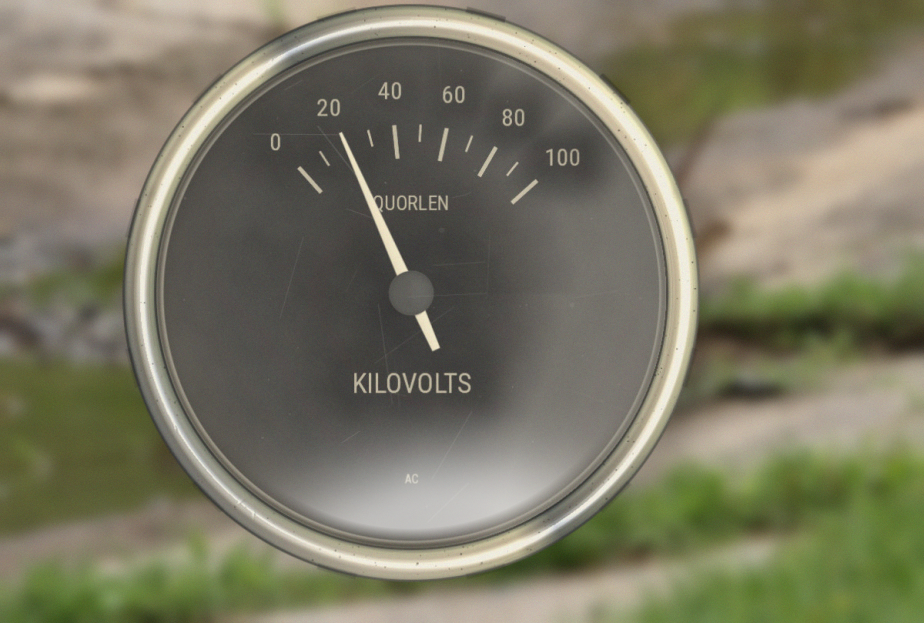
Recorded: 20 kV
